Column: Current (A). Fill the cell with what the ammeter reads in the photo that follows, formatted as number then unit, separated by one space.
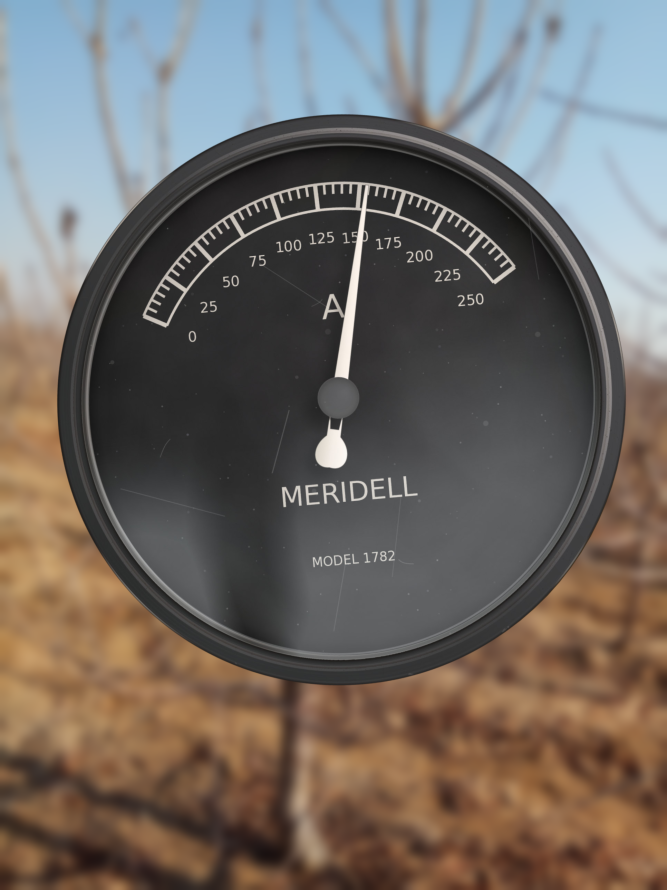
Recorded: 155 A
